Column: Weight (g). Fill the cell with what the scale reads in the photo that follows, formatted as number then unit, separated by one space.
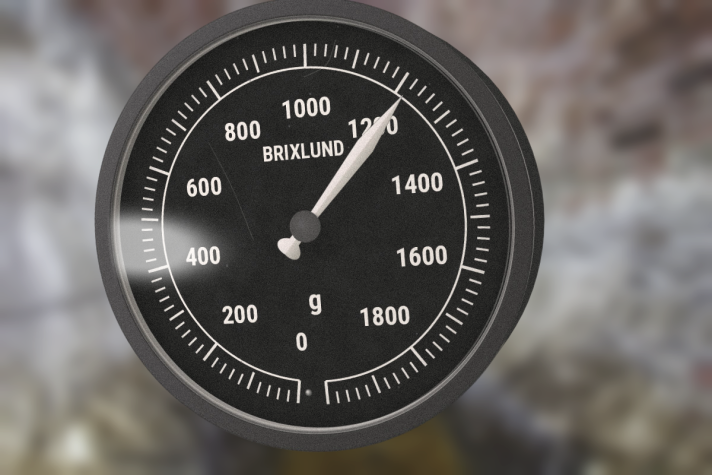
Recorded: 1220 g
